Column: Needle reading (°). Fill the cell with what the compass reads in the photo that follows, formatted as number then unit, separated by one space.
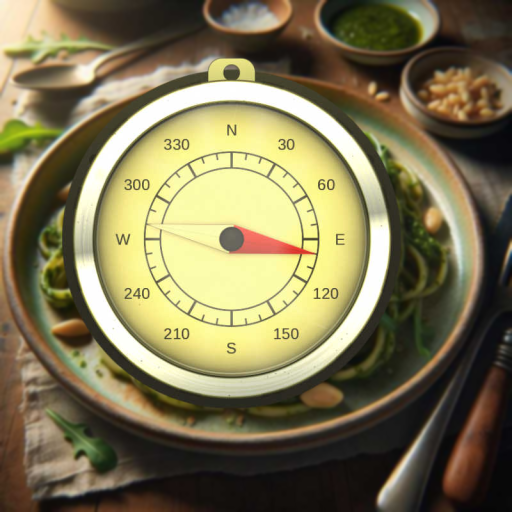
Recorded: 100 °
